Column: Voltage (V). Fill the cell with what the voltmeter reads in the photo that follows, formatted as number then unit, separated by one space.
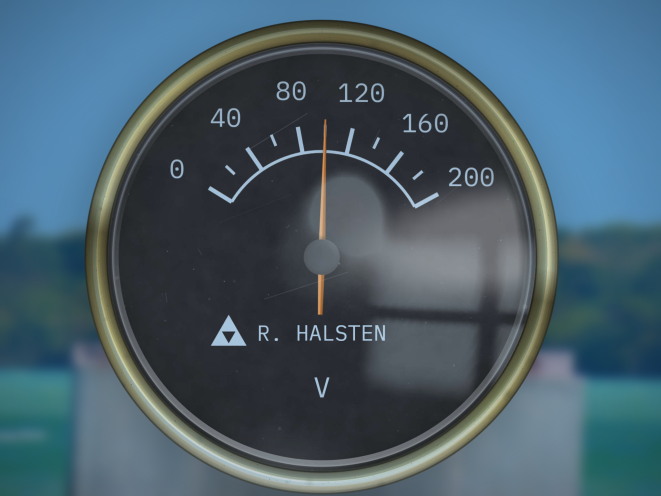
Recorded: 100 V
